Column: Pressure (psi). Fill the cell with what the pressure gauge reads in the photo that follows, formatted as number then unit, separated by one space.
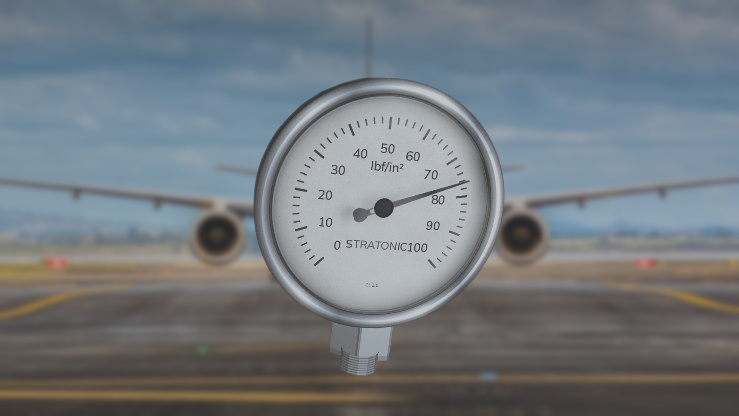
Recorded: 76 psi
